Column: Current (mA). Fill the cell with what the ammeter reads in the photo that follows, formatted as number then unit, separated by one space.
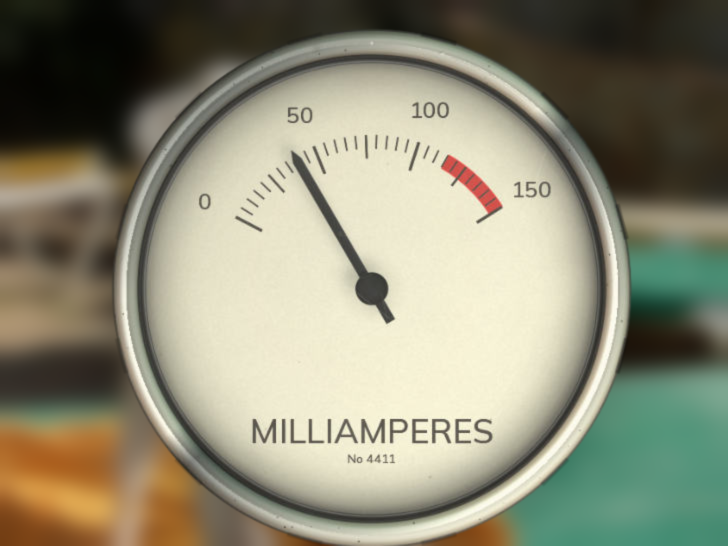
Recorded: 40 mA
